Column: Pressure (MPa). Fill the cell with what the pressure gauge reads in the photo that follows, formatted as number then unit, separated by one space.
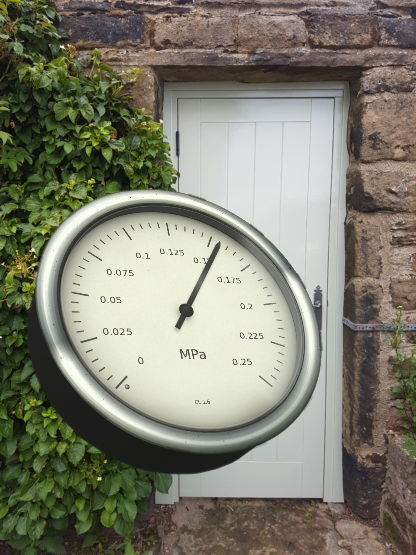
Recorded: 0.155 MPa
